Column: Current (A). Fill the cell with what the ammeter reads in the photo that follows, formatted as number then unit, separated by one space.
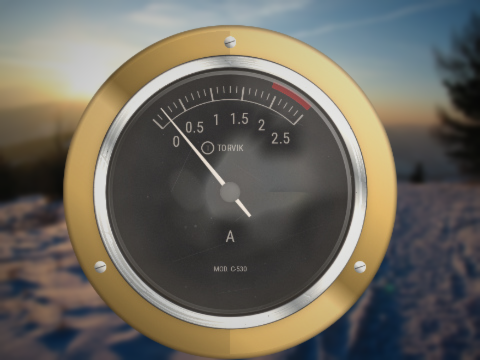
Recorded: 0.2 A
